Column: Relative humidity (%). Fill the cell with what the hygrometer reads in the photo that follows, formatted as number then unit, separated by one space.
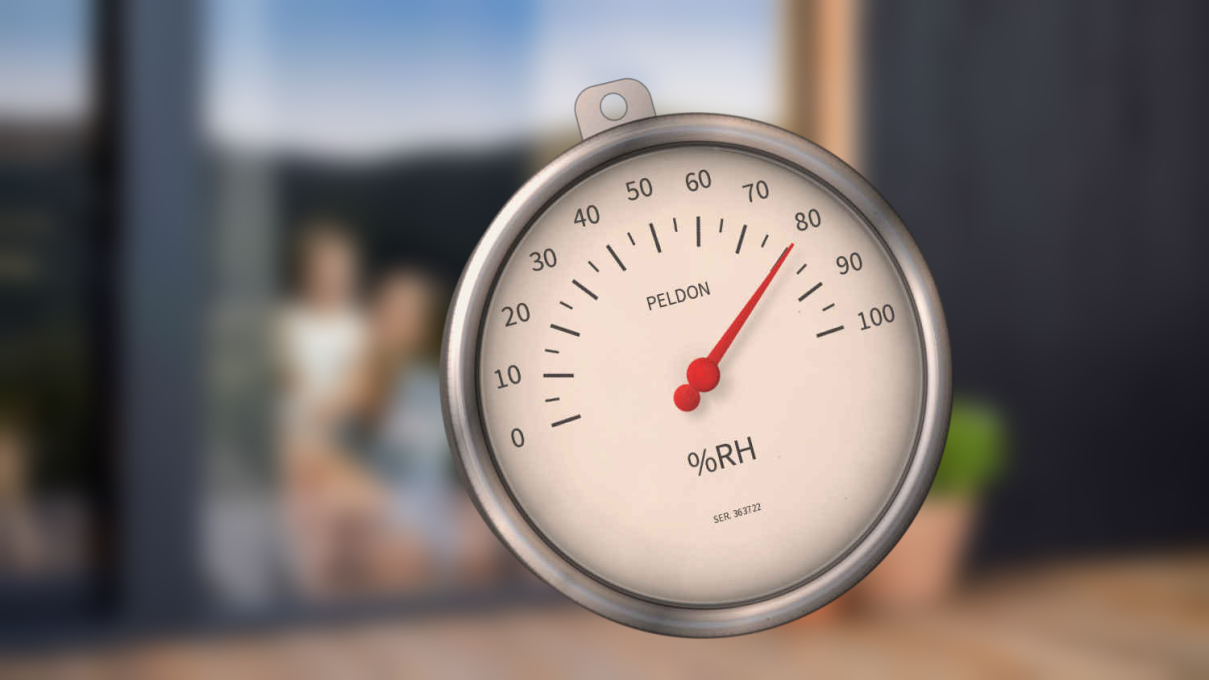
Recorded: 80 %
